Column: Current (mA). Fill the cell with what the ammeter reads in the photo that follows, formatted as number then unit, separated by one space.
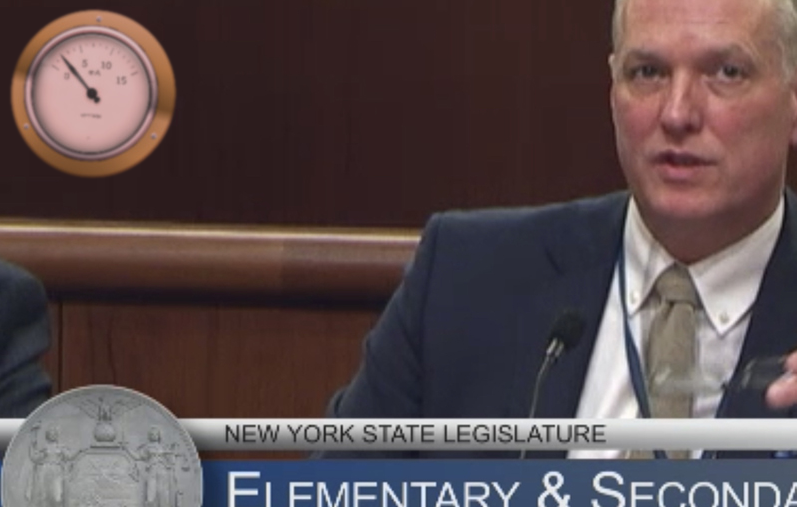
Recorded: 2 mA
